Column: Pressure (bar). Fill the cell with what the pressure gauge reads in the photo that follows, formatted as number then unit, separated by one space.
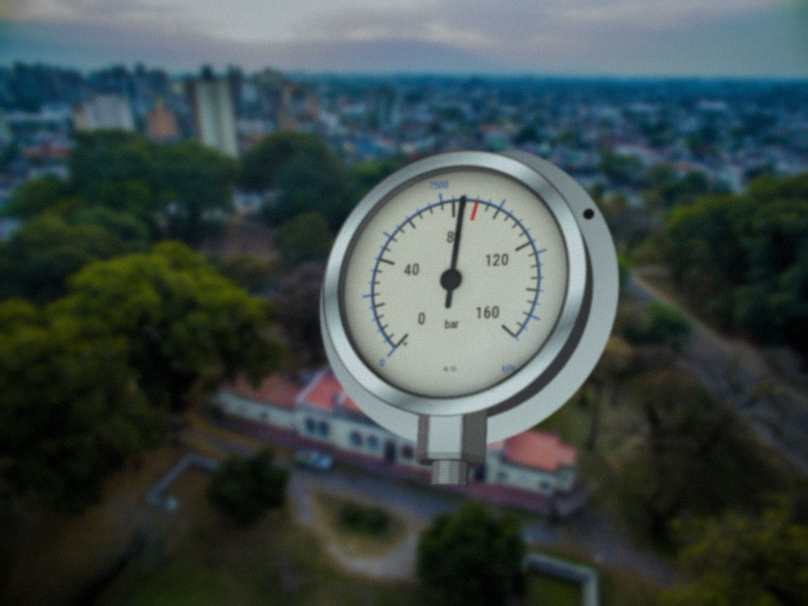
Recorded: 85 bar
